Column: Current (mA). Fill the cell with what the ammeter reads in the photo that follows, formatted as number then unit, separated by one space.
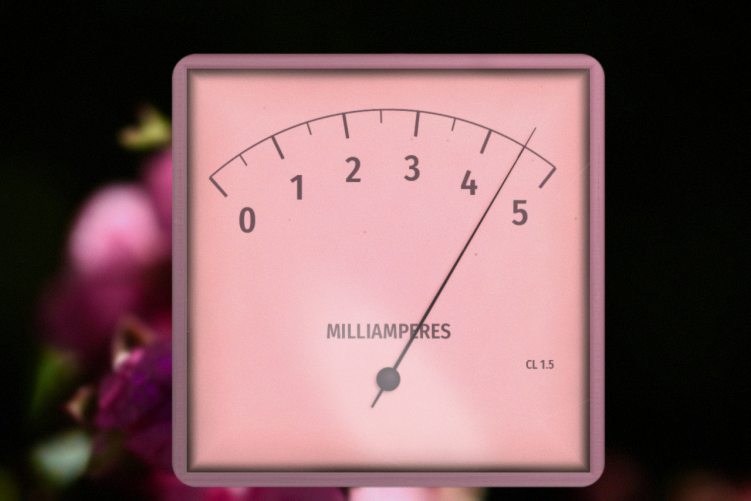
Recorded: 4.5 mA
